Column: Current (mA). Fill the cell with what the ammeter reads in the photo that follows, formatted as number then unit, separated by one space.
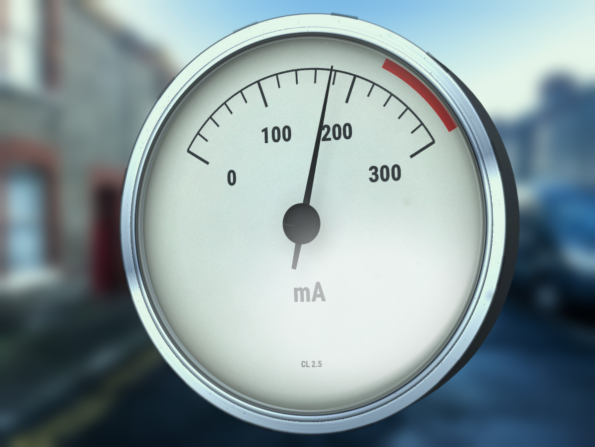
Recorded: 180 mA
